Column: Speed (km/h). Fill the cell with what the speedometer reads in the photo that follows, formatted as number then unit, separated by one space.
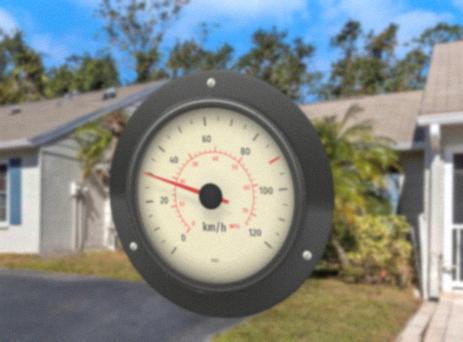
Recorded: 30 km/h
